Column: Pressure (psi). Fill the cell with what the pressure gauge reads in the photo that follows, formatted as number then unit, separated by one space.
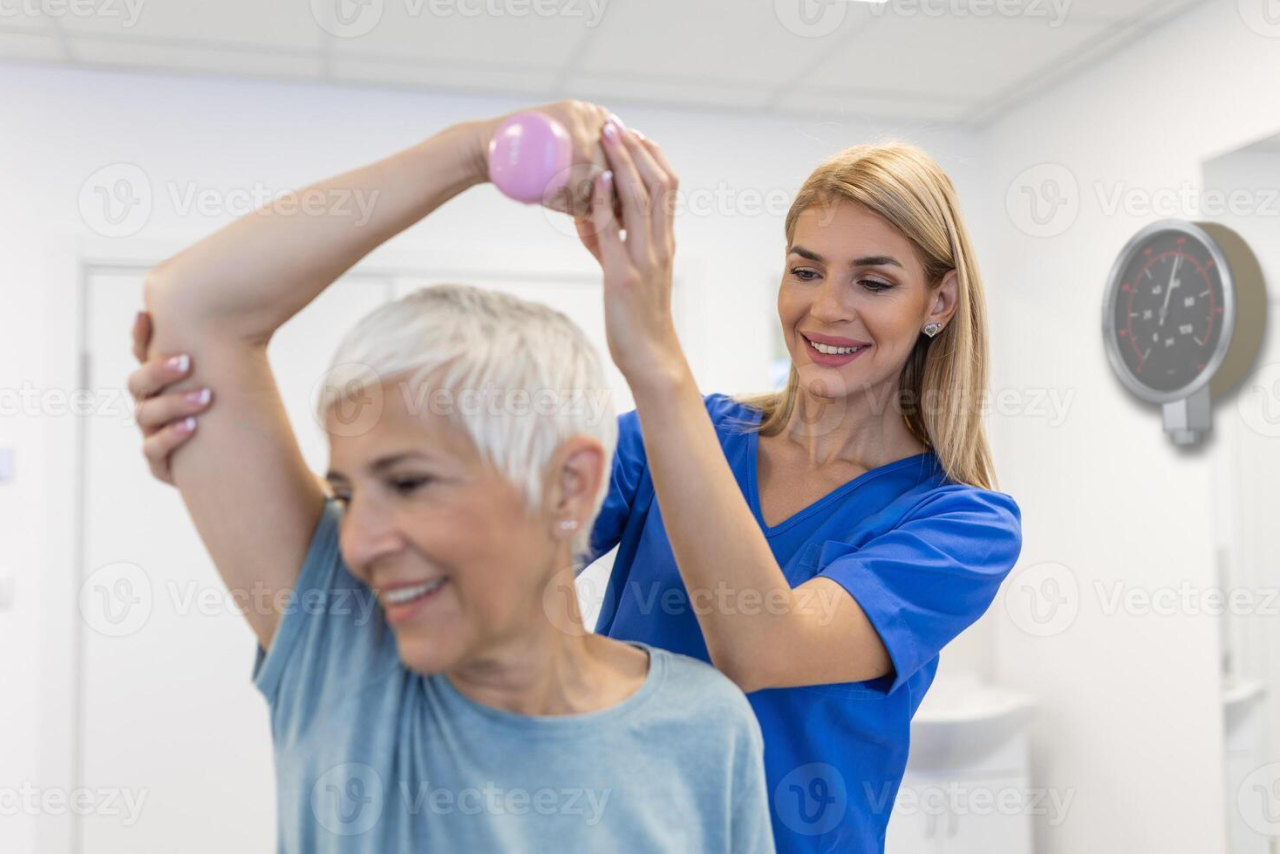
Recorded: 60 psi
